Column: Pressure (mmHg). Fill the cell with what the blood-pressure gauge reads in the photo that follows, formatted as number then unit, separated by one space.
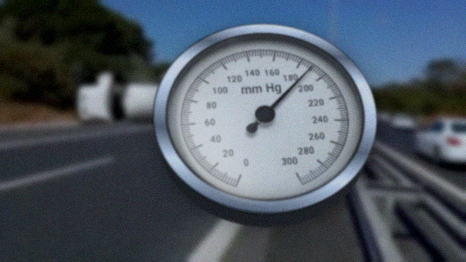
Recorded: 190 mmHg
